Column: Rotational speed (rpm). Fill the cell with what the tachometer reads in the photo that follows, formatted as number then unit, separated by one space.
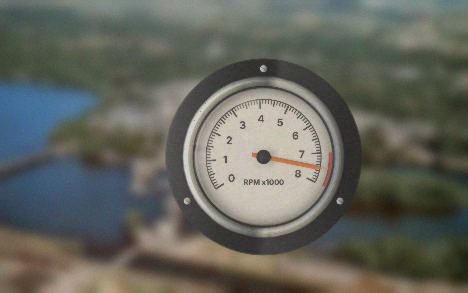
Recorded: 7500 rpm
